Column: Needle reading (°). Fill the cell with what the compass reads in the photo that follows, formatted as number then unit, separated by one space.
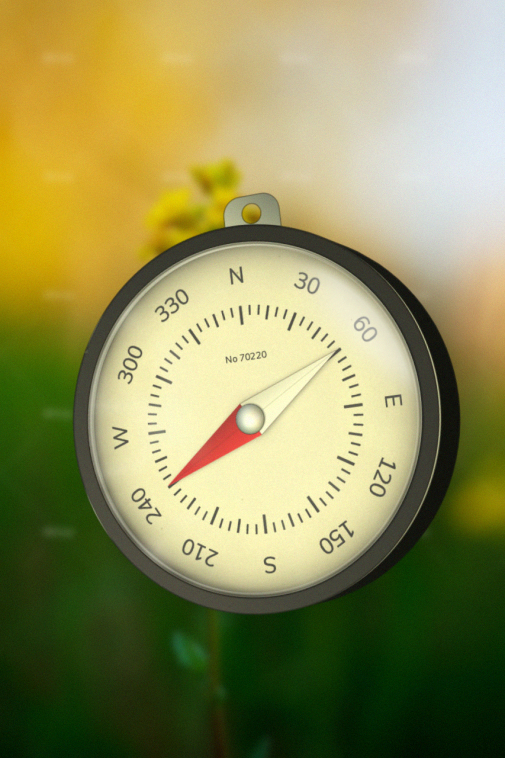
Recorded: 240 °
